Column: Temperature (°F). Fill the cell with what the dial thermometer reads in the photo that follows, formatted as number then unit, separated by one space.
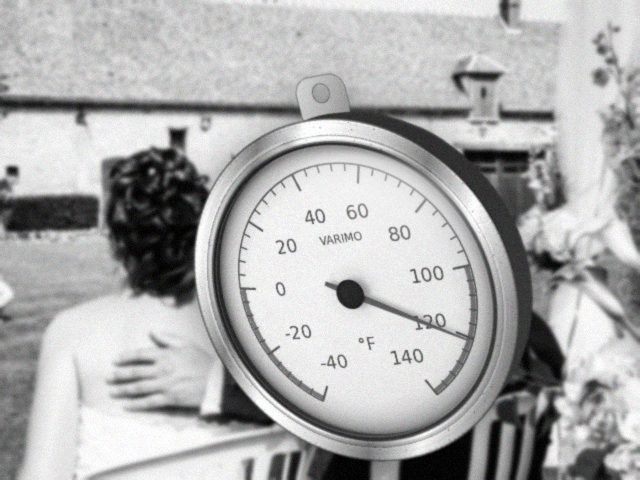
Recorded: 120 °F
